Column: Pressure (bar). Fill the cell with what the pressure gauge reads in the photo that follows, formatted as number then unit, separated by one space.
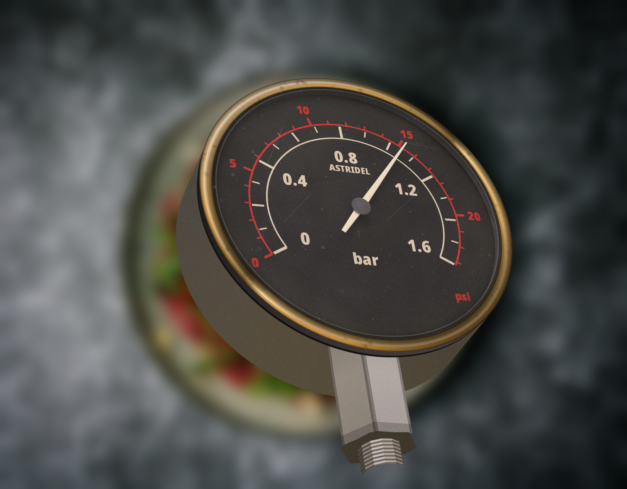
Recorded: 1.05 bar
